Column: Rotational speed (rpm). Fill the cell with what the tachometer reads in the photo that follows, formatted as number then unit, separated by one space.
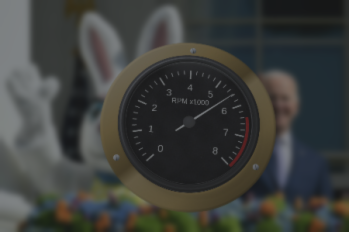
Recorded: 5600 rpm
